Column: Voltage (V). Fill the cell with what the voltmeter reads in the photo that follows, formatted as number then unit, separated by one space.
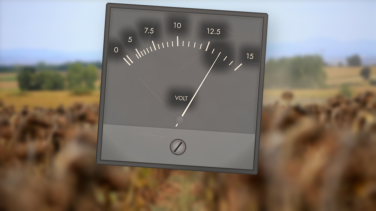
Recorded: 13.5 V
